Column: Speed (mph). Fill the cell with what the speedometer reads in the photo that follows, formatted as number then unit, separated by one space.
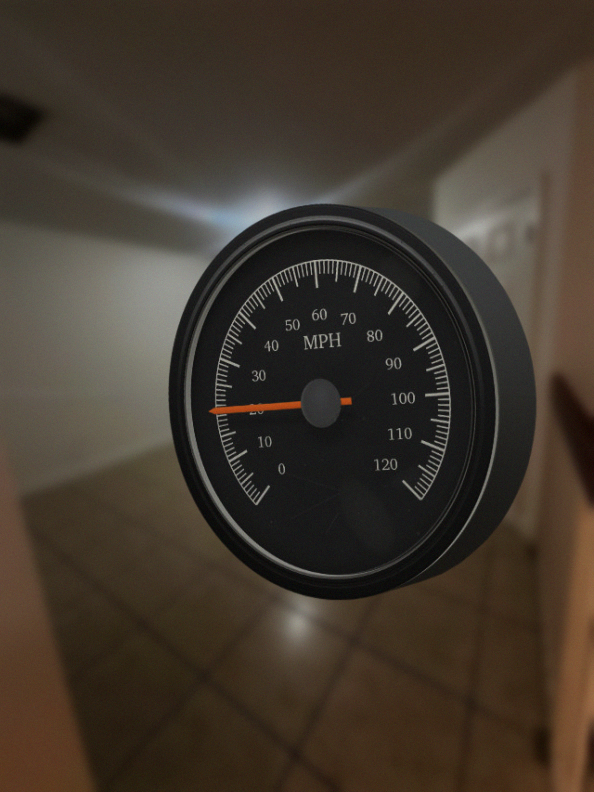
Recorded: 20 mph
